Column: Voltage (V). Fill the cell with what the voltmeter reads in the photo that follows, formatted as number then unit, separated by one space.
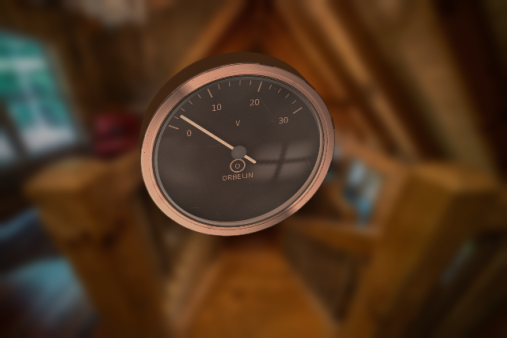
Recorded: 3 V
